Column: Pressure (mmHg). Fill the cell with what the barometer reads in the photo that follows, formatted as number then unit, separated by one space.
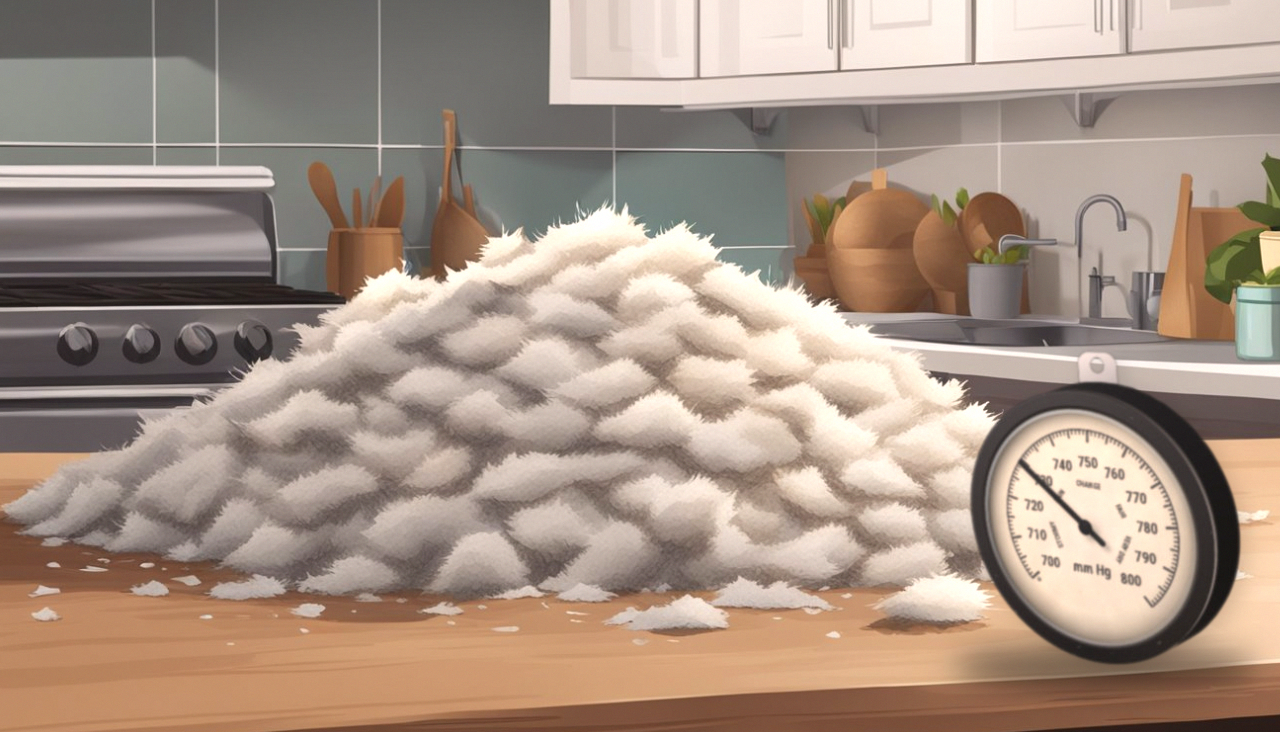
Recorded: 730 mmHg
